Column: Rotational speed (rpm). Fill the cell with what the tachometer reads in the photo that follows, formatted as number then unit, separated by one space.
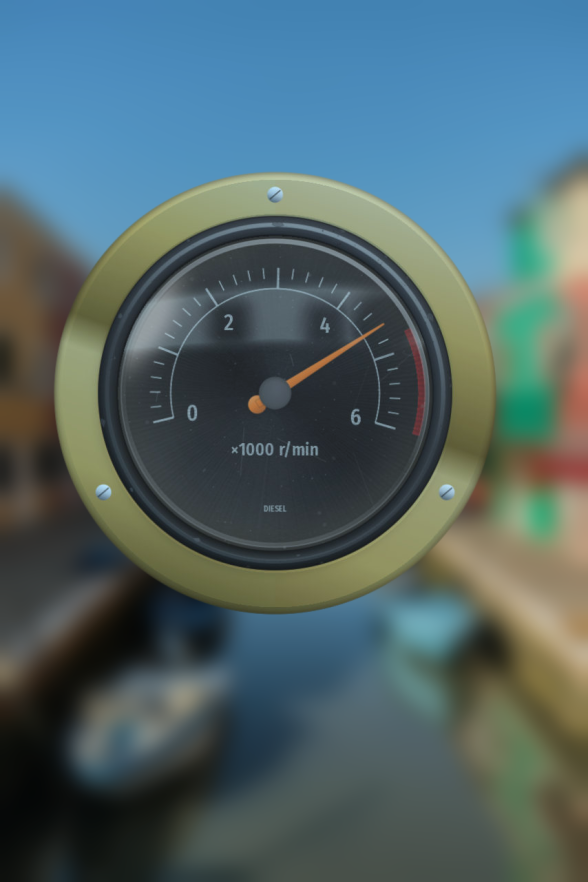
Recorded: 4600 rpm
